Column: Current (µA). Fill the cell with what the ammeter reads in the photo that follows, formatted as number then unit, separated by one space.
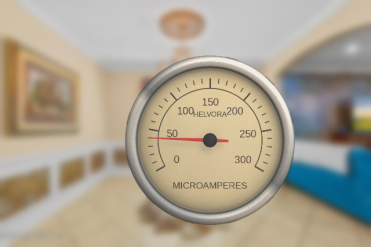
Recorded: 40 µA
